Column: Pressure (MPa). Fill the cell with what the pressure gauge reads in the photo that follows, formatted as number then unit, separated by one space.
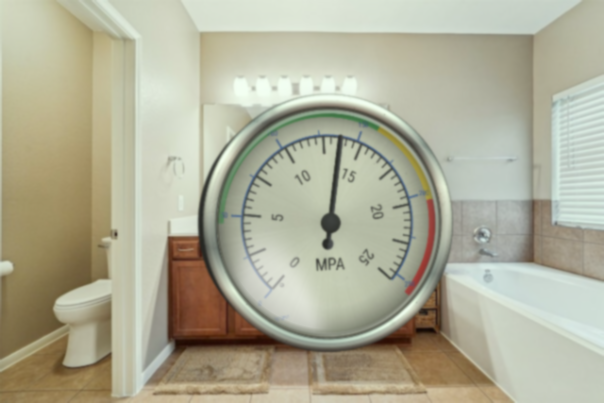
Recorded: 13.5 MPa
